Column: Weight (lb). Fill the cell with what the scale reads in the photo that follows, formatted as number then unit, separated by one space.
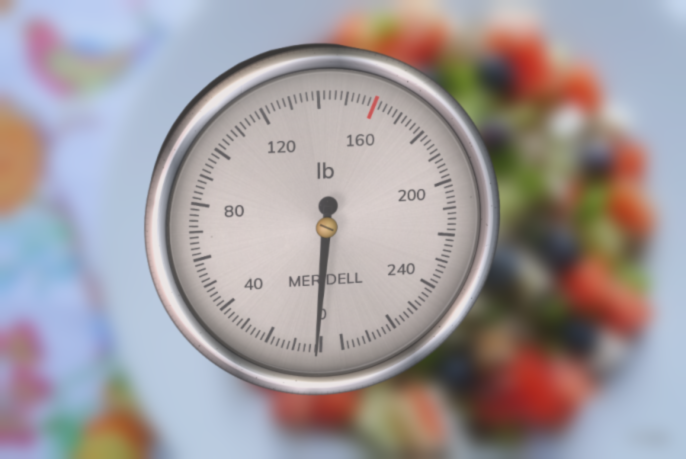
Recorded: 2 lb
